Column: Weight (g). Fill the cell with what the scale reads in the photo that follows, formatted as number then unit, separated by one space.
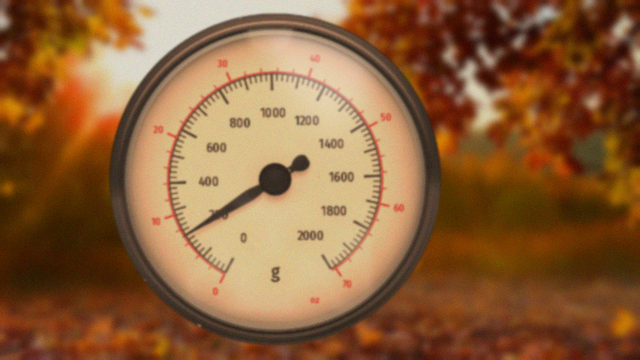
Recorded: 200 g
